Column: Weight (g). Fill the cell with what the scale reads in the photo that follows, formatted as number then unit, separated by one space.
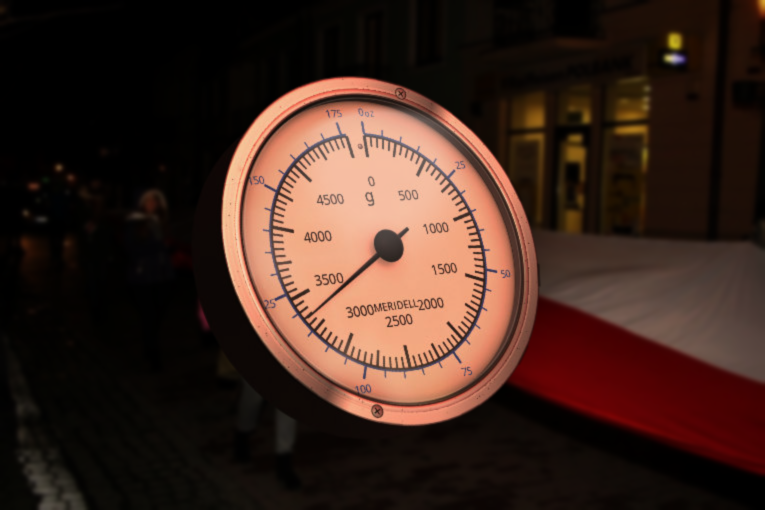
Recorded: 3350 g
